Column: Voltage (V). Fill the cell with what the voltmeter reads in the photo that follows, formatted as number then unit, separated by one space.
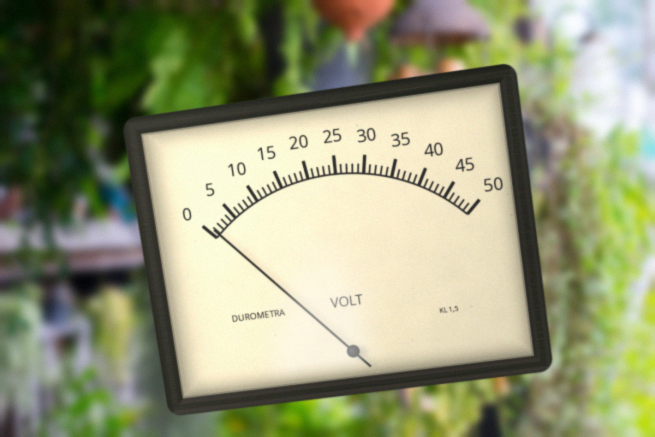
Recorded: 1 V
